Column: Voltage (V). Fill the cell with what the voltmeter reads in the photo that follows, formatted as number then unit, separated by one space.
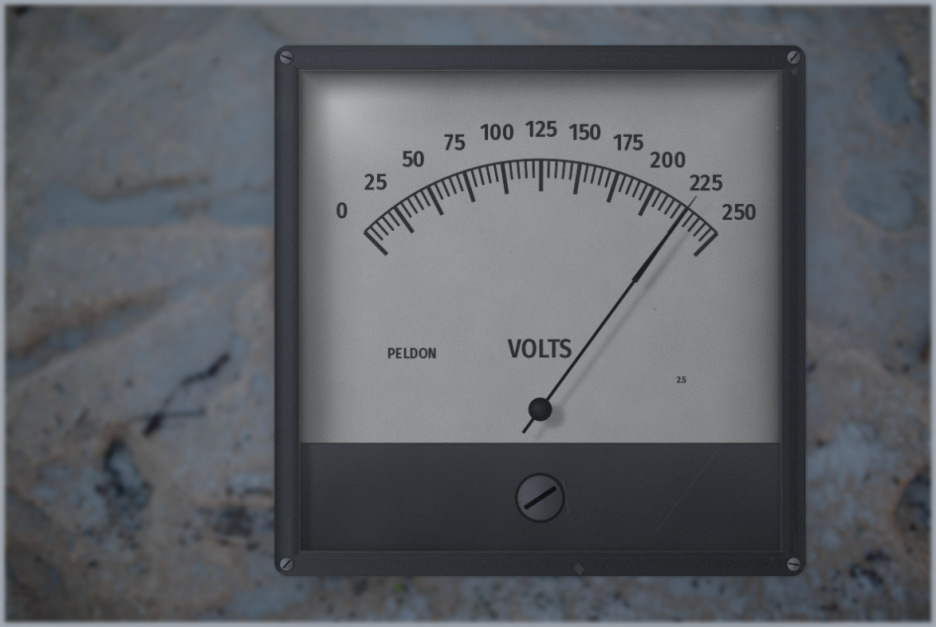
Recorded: 225 V
